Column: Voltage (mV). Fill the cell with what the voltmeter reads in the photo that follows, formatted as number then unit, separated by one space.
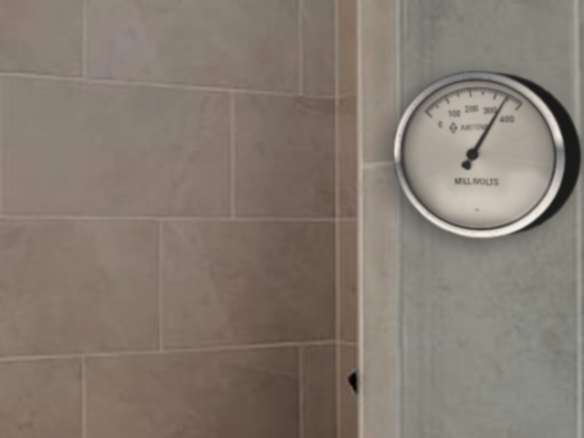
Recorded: 350 mV
